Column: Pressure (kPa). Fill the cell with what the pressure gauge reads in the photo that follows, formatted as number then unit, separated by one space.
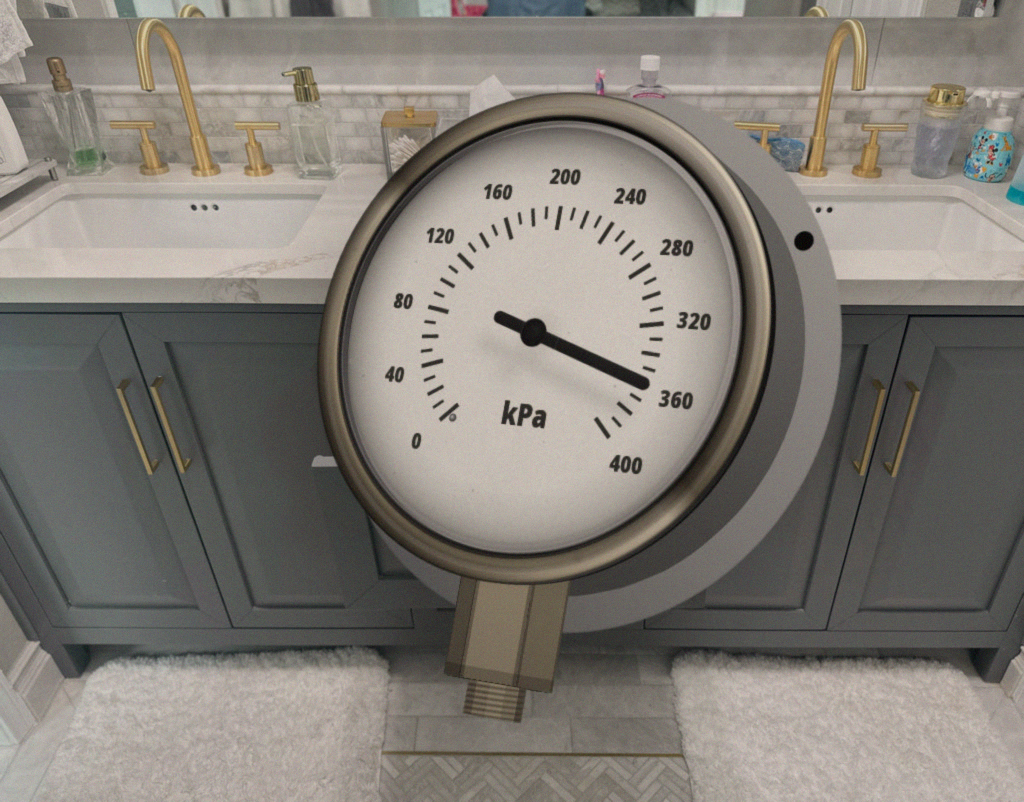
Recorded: 360 kPa
